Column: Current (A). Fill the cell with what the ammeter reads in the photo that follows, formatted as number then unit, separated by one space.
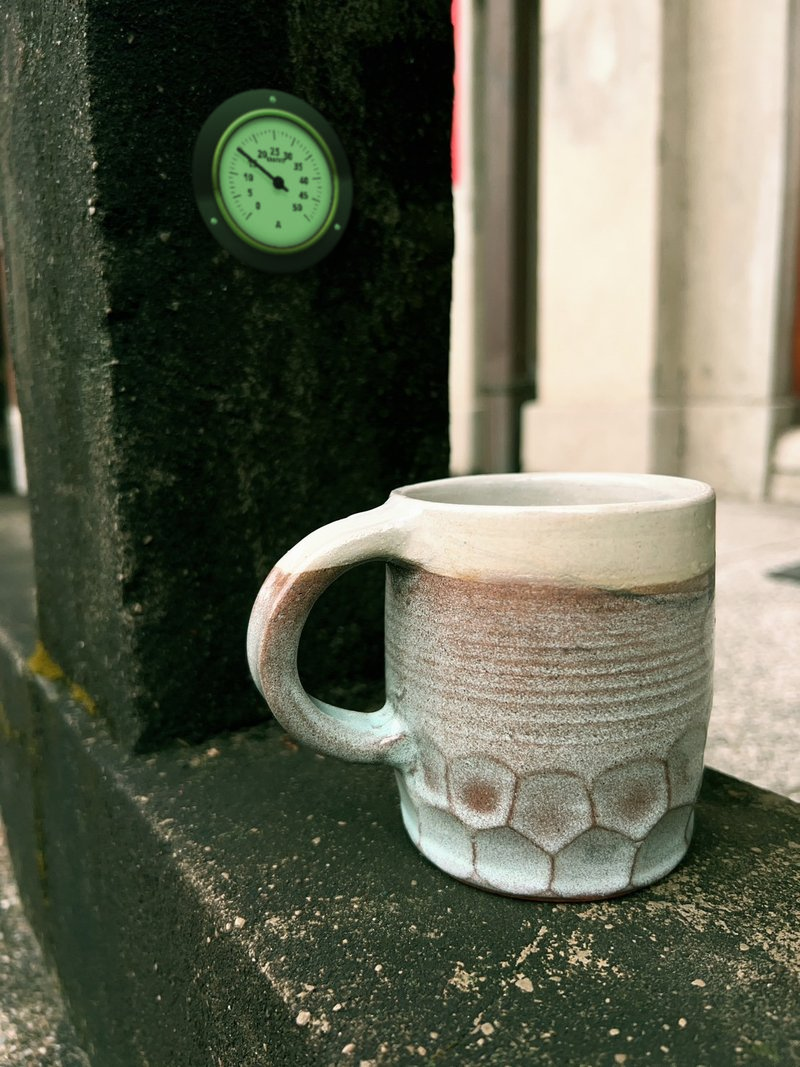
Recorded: 15 A
